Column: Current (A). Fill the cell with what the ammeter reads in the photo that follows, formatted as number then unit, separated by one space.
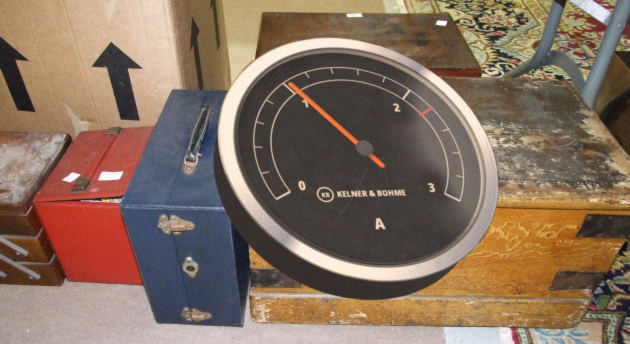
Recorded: 1 A
